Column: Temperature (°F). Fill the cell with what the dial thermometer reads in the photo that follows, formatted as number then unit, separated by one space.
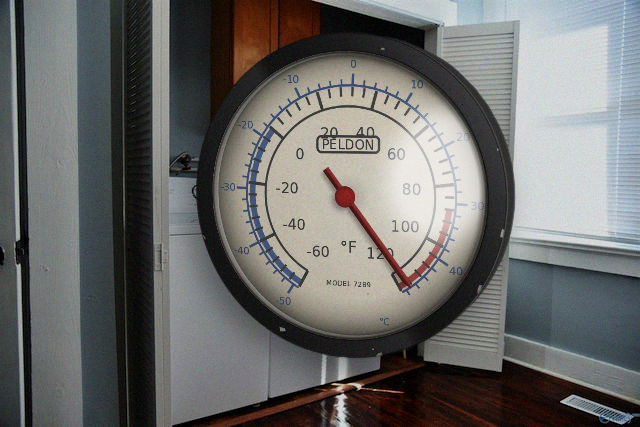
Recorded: 116 °F
